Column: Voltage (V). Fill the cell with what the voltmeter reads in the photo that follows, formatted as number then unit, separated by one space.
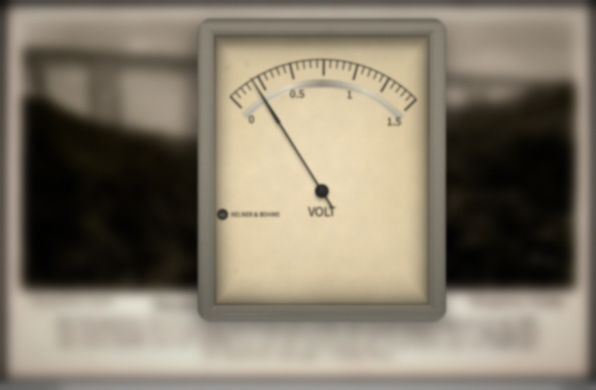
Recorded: 0.2 V
